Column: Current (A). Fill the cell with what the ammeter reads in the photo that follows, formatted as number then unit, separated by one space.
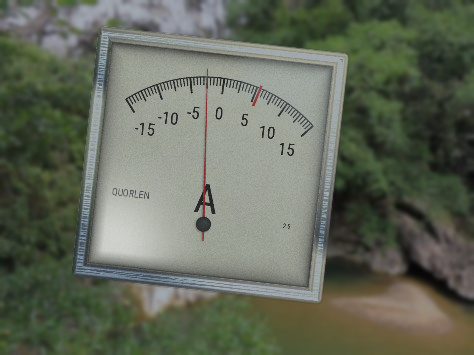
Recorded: -2.5 A
